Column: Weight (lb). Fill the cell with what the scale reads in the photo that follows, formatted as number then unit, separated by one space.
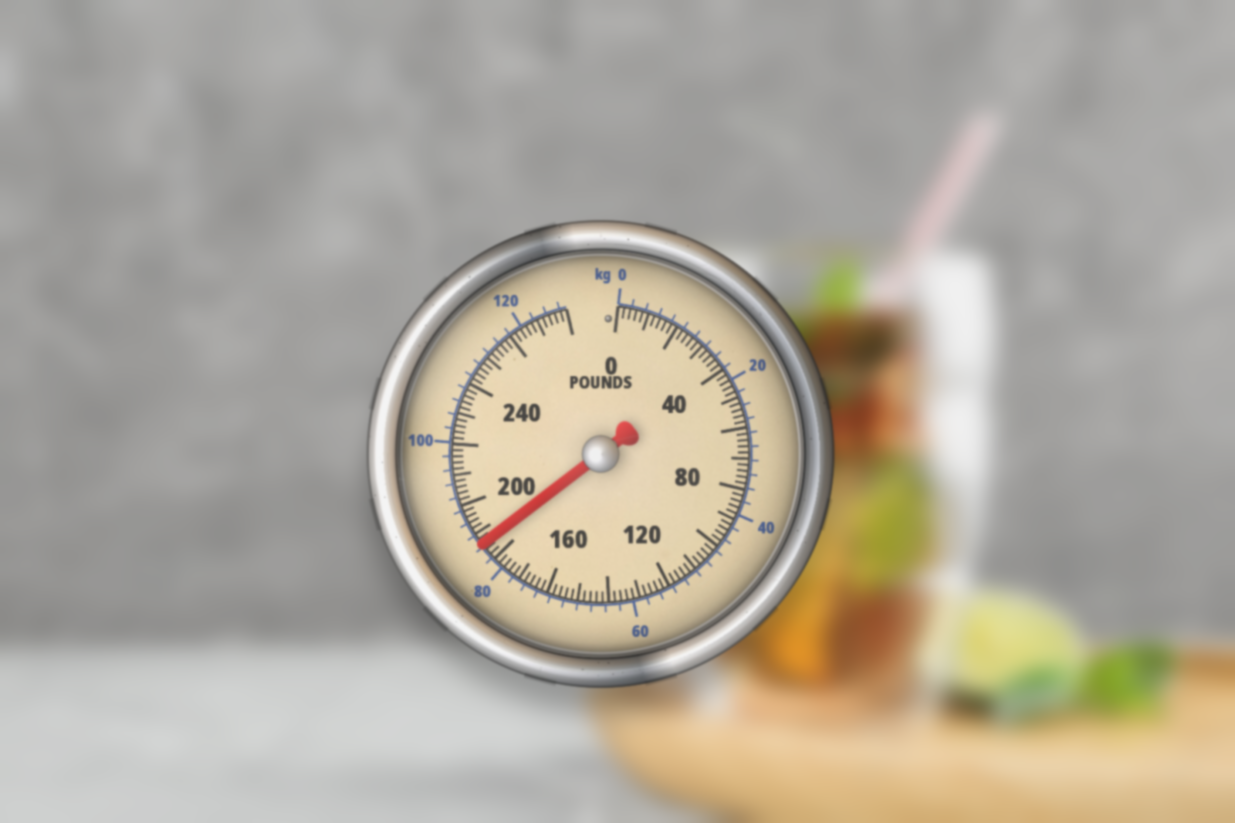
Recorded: 186 lb
